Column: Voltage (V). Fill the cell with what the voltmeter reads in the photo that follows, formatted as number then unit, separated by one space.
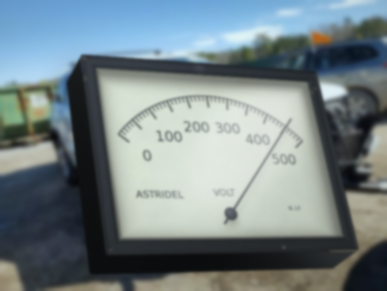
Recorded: 450 V
